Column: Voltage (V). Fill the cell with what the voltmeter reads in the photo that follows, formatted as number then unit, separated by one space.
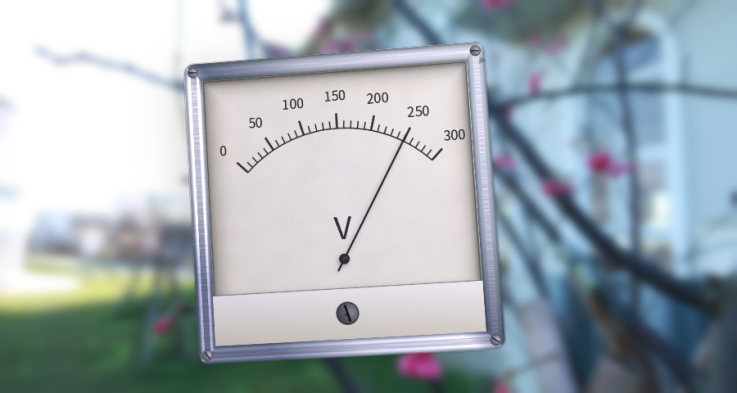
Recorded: 250 V
